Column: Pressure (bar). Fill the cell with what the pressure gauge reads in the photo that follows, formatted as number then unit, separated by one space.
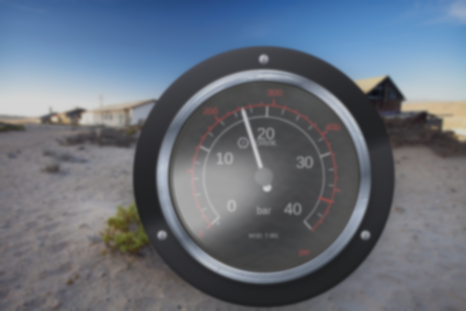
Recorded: 17 bar
